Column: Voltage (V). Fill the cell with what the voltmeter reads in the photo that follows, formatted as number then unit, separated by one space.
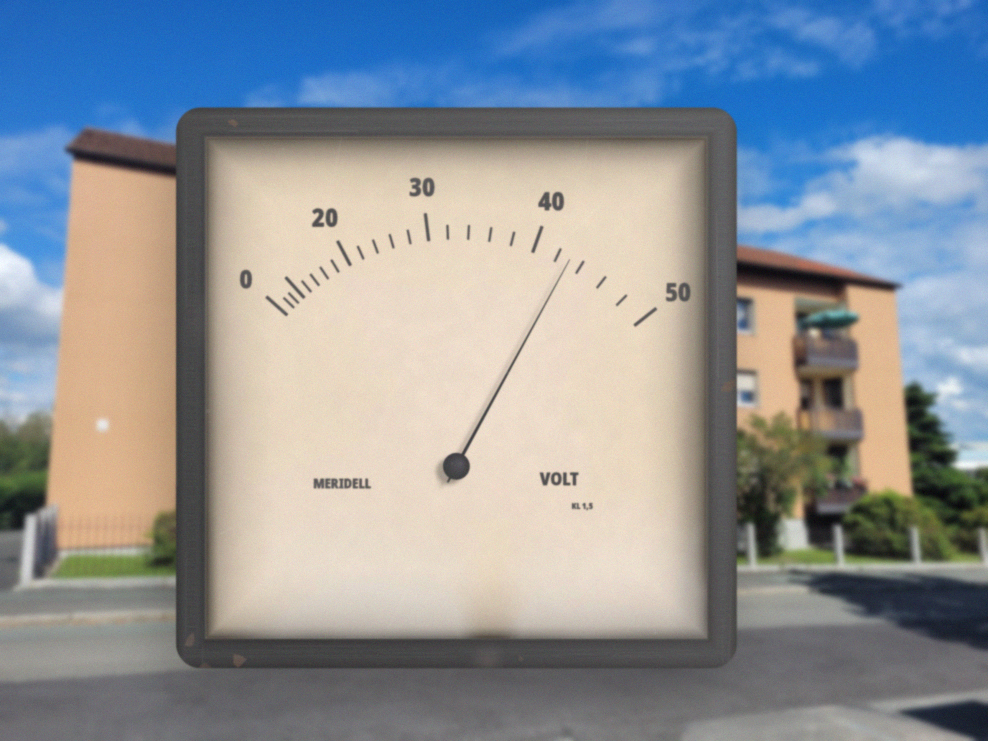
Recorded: 43 V
